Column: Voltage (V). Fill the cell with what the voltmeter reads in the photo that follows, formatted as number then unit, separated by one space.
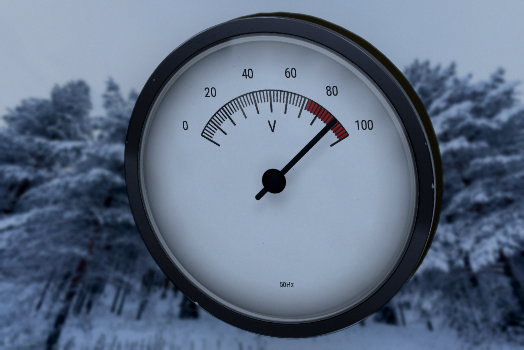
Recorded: 90 V
